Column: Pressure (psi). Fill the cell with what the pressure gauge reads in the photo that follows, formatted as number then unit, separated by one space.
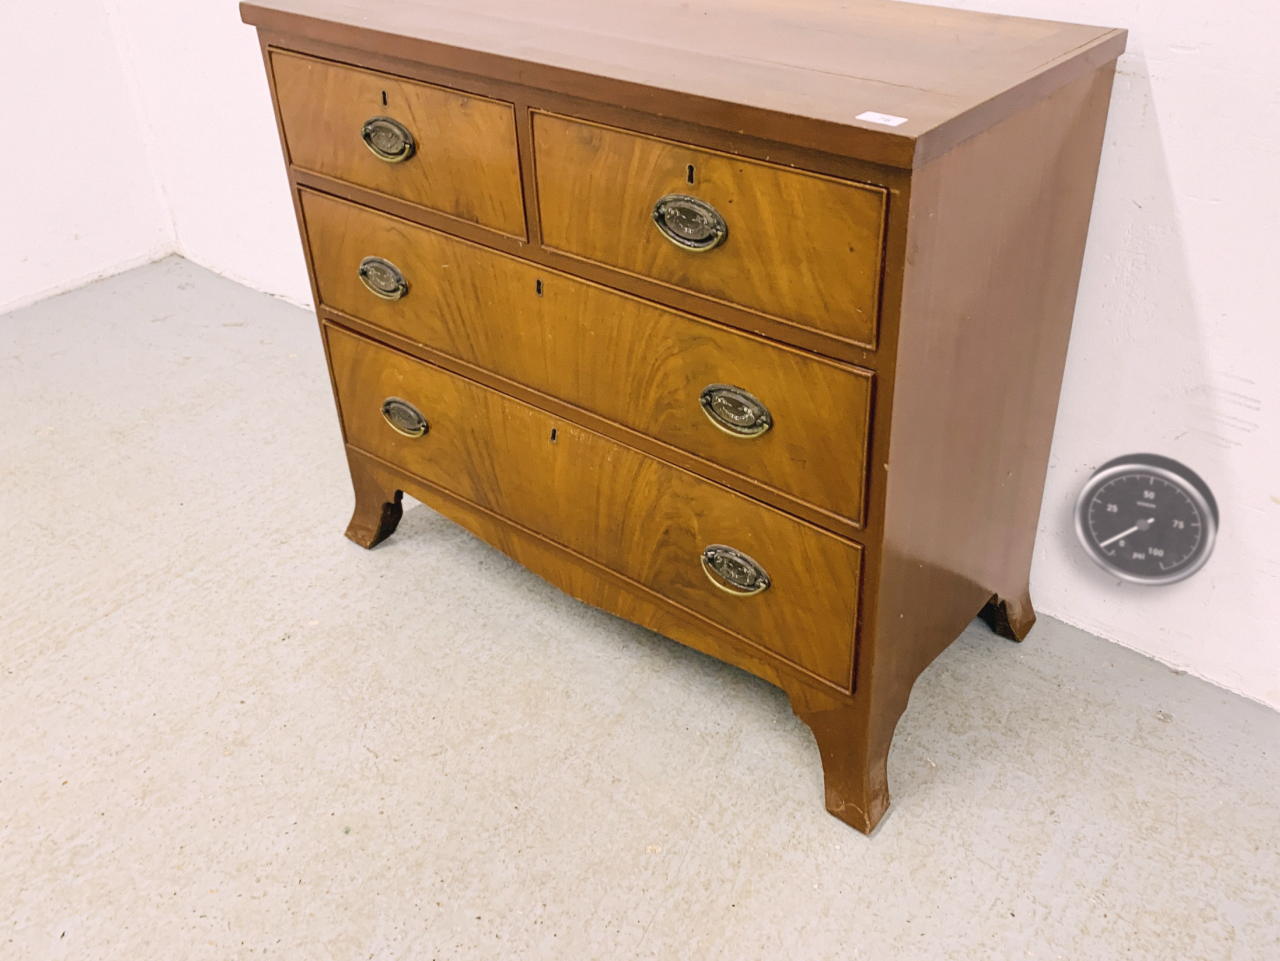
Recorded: 5 psi
